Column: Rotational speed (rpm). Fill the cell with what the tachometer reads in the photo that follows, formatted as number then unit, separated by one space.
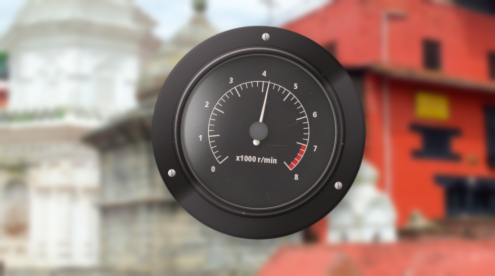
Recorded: 4200 rpm
